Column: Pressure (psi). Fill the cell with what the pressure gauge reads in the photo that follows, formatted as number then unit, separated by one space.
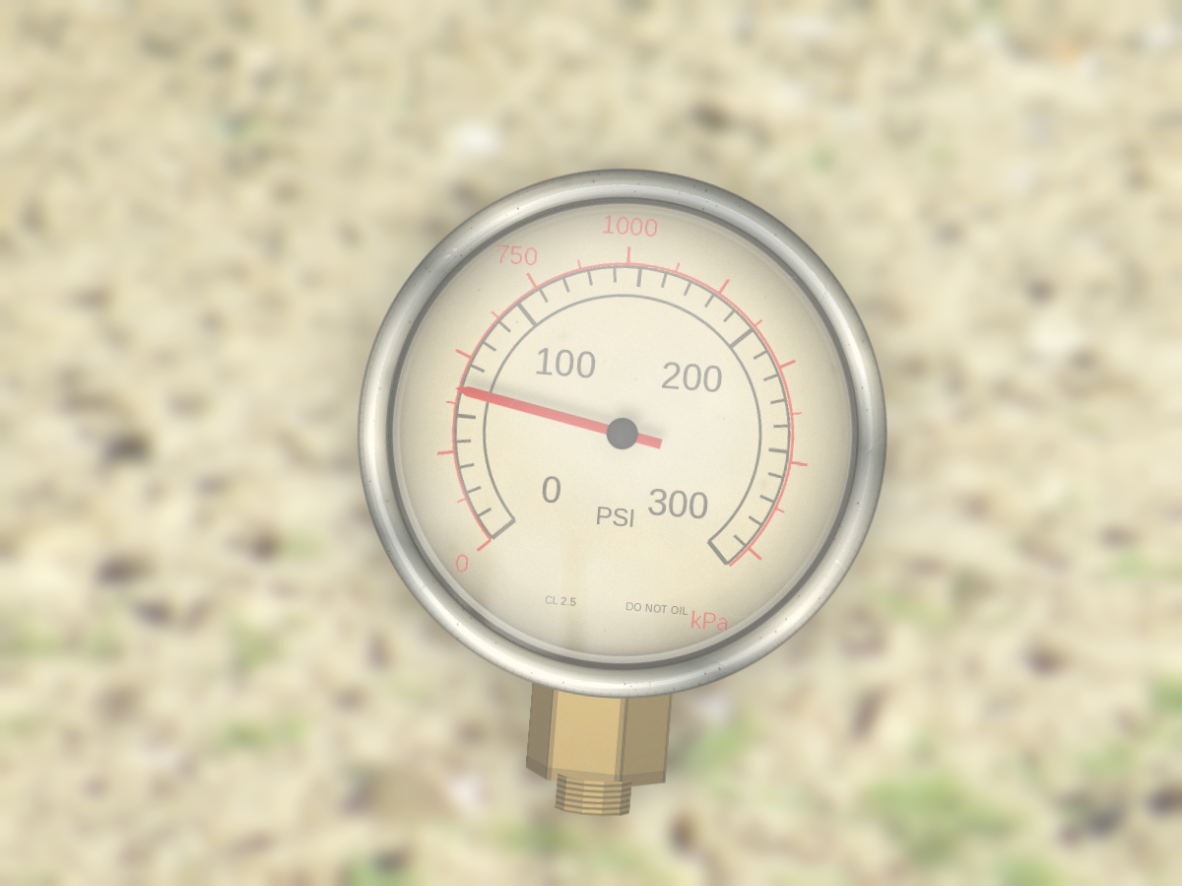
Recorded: 60 psi
